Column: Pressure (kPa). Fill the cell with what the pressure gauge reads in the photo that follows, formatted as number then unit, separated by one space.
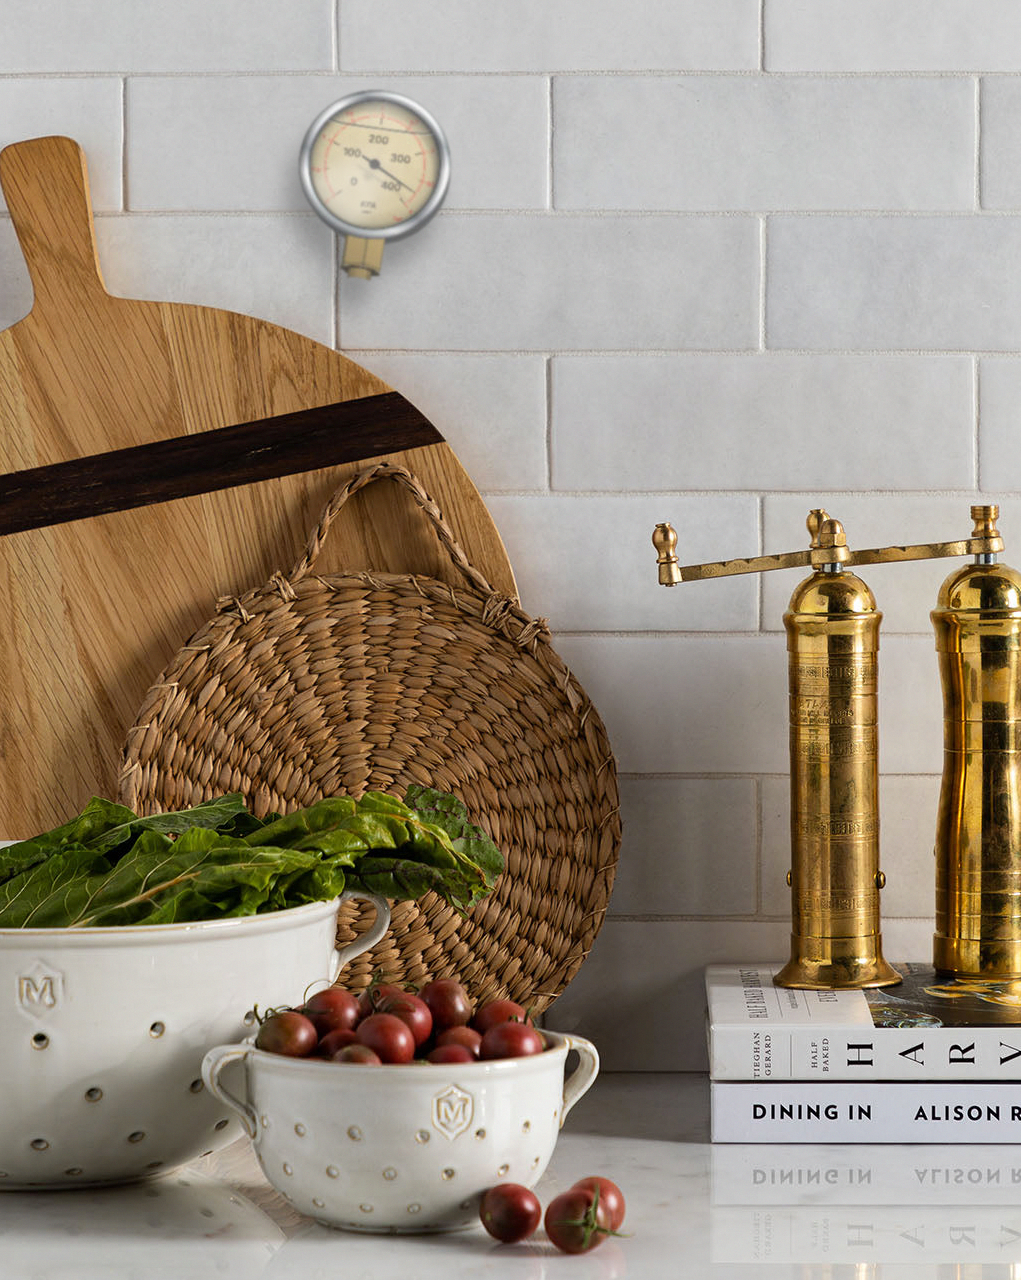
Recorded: 375 kPa
